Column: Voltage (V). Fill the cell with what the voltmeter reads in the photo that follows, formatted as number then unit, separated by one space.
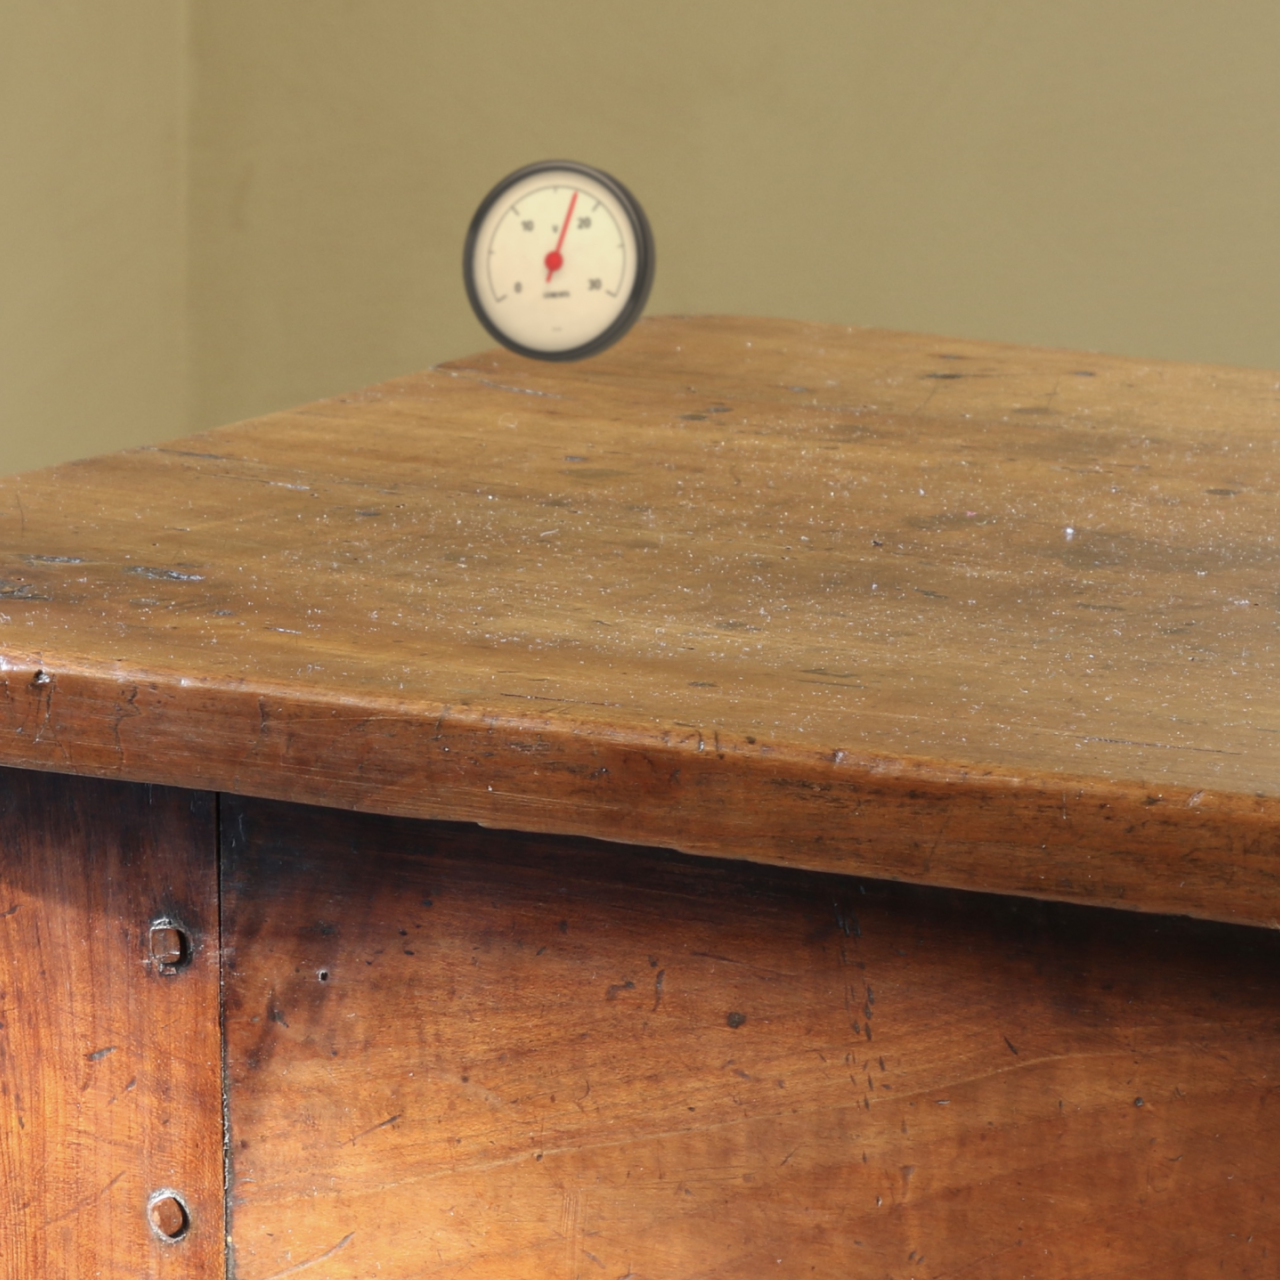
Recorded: 17.5 V
